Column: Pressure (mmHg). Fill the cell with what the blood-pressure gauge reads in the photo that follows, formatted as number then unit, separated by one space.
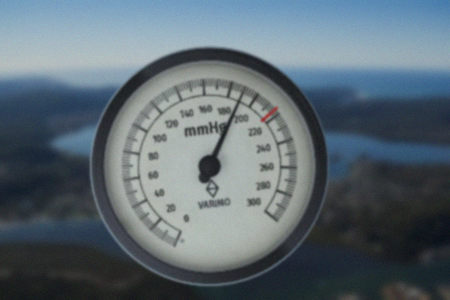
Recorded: 190 mmHg
